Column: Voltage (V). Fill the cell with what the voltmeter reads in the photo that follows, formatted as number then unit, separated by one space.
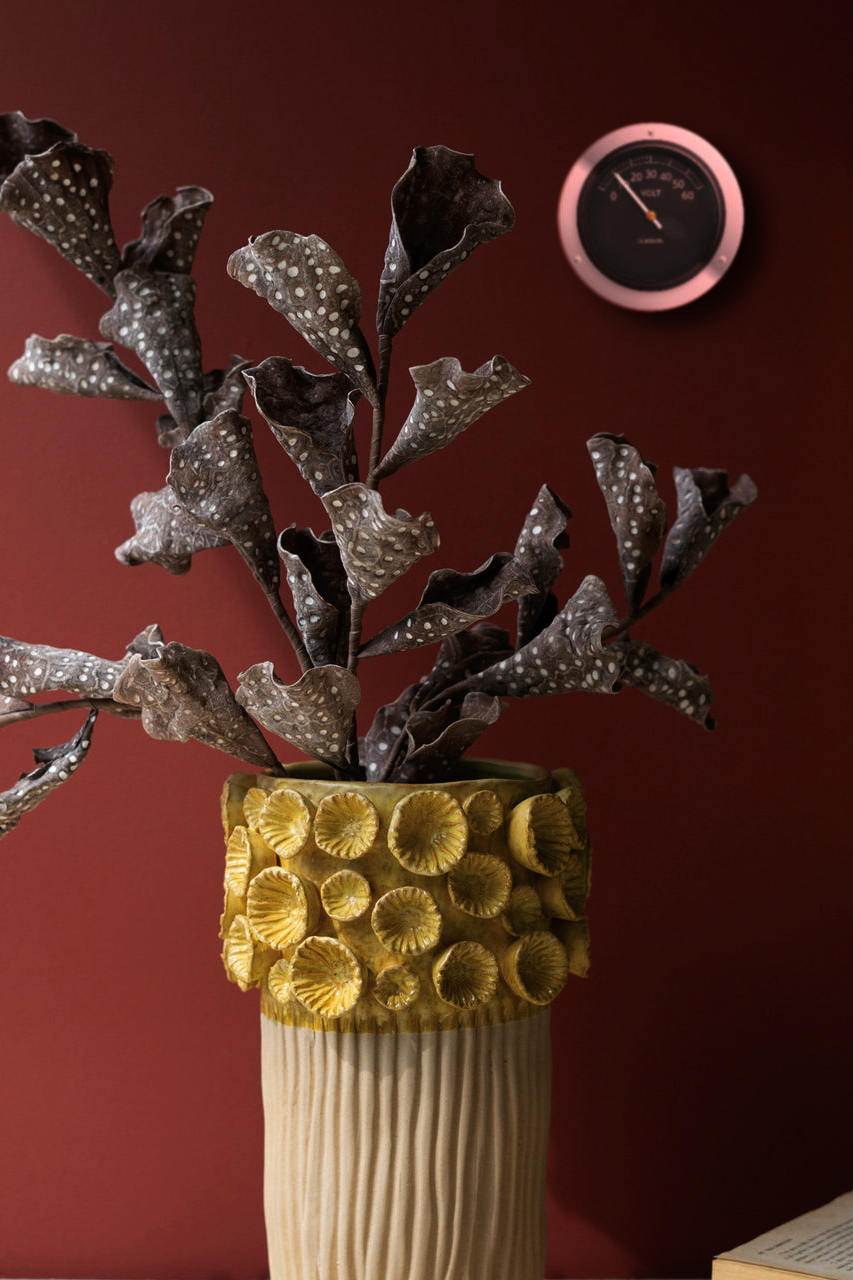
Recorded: 10 V
